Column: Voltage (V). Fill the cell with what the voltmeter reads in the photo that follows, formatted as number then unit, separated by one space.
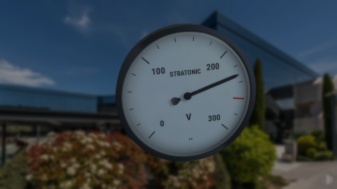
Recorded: 230 V
